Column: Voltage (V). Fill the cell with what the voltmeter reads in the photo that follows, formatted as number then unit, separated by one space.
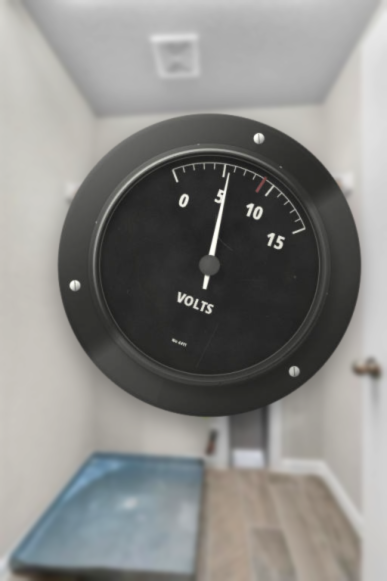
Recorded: 5.5 V
